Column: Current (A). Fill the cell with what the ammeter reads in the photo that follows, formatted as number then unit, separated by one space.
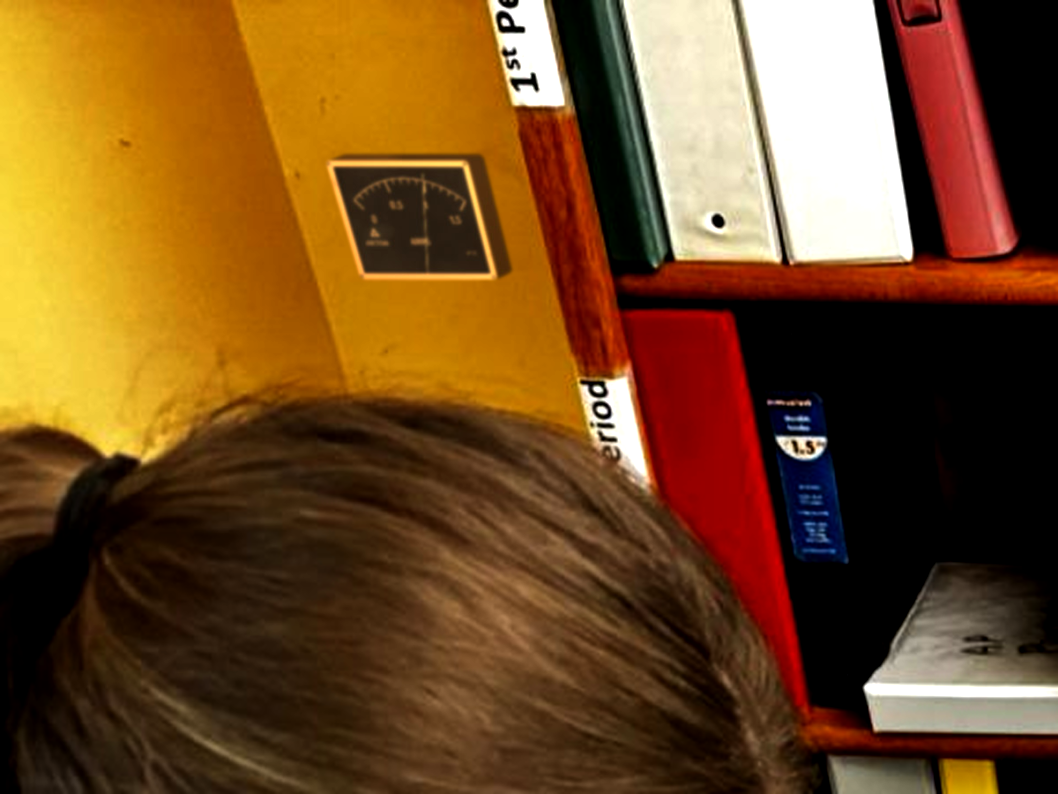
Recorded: 1 A
